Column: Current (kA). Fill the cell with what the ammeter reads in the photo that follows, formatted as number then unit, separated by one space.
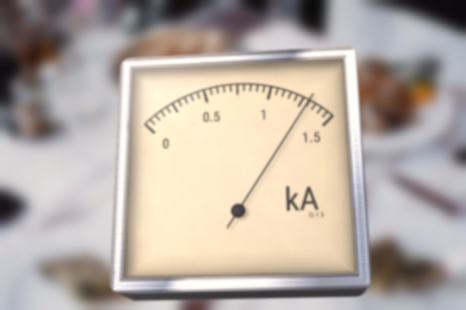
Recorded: 1.3 kA
